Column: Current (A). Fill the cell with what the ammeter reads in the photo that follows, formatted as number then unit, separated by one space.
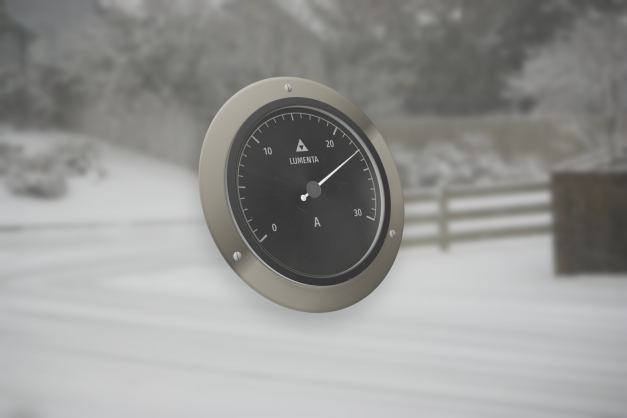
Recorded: 23 A
